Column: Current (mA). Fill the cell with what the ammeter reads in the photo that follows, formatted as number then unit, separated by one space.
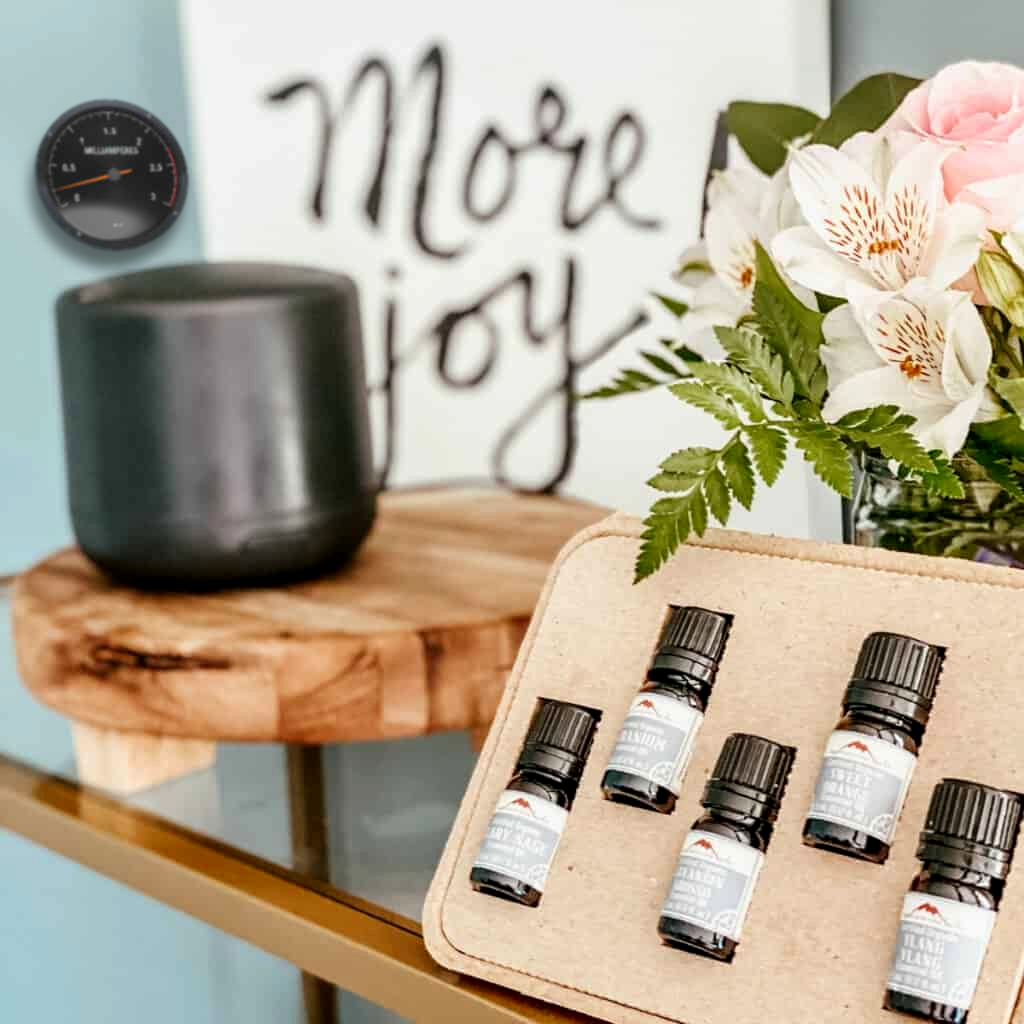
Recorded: 0.2 mA
